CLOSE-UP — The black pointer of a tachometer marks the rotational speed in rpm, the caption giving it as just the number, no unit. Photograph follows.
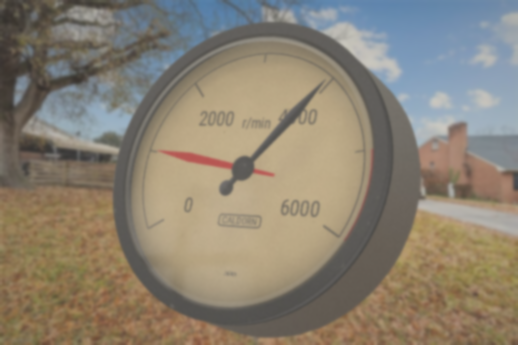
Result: 4000
